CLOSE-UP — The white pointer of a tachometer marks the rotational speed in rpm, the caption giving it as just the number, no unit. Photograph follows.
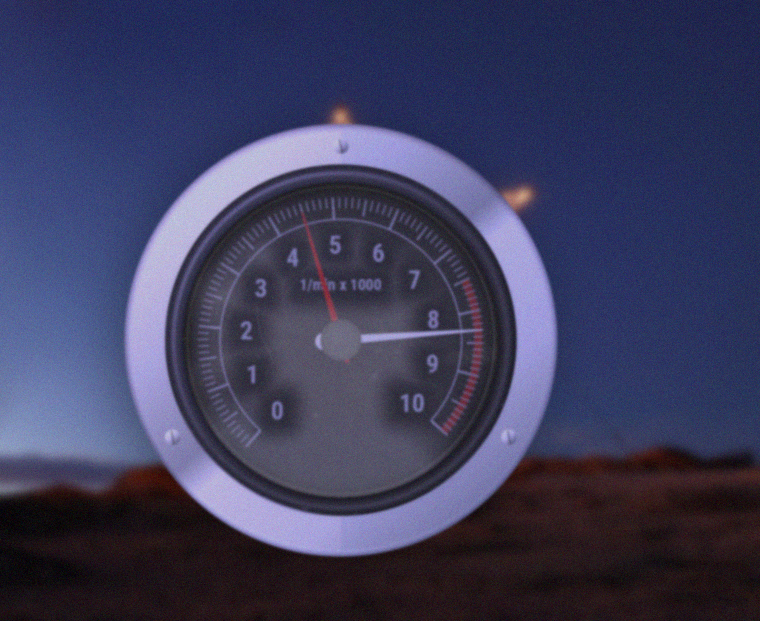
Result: 8300
